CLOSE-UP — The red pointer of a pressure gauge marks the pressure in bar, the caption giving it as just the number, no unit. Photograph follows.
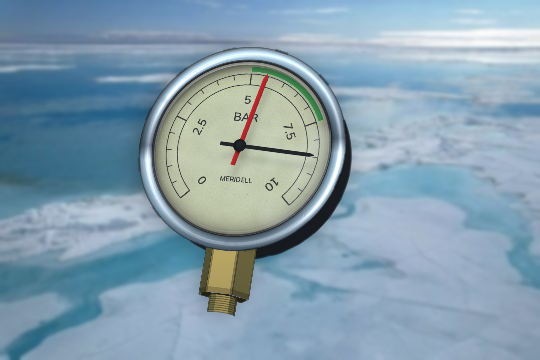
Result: 5.5
